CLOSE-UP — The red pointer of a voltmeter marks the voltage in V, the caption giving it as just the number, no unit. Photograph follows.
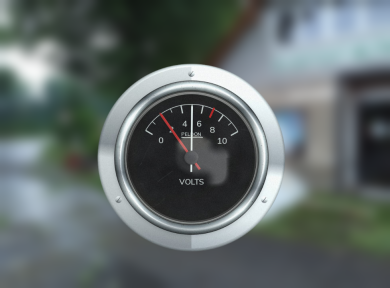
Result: 2
